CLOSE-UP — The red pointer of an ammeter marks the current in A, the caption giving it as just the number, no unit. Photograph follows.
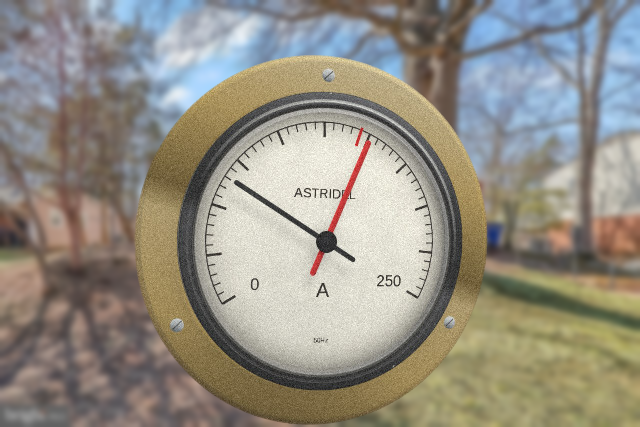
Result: 150
